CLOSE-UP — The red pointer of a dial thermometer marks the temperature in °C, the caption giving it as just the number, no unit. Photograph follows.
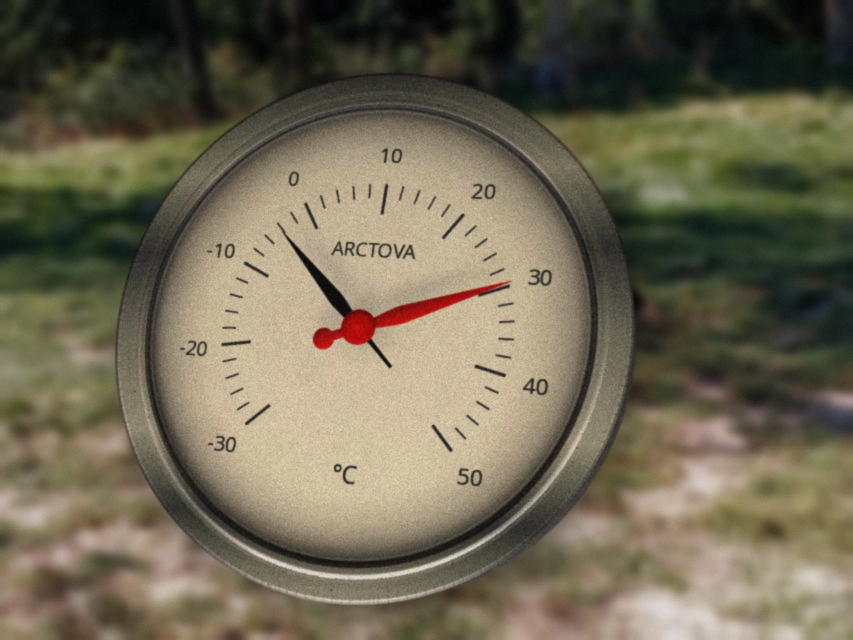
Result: 30
